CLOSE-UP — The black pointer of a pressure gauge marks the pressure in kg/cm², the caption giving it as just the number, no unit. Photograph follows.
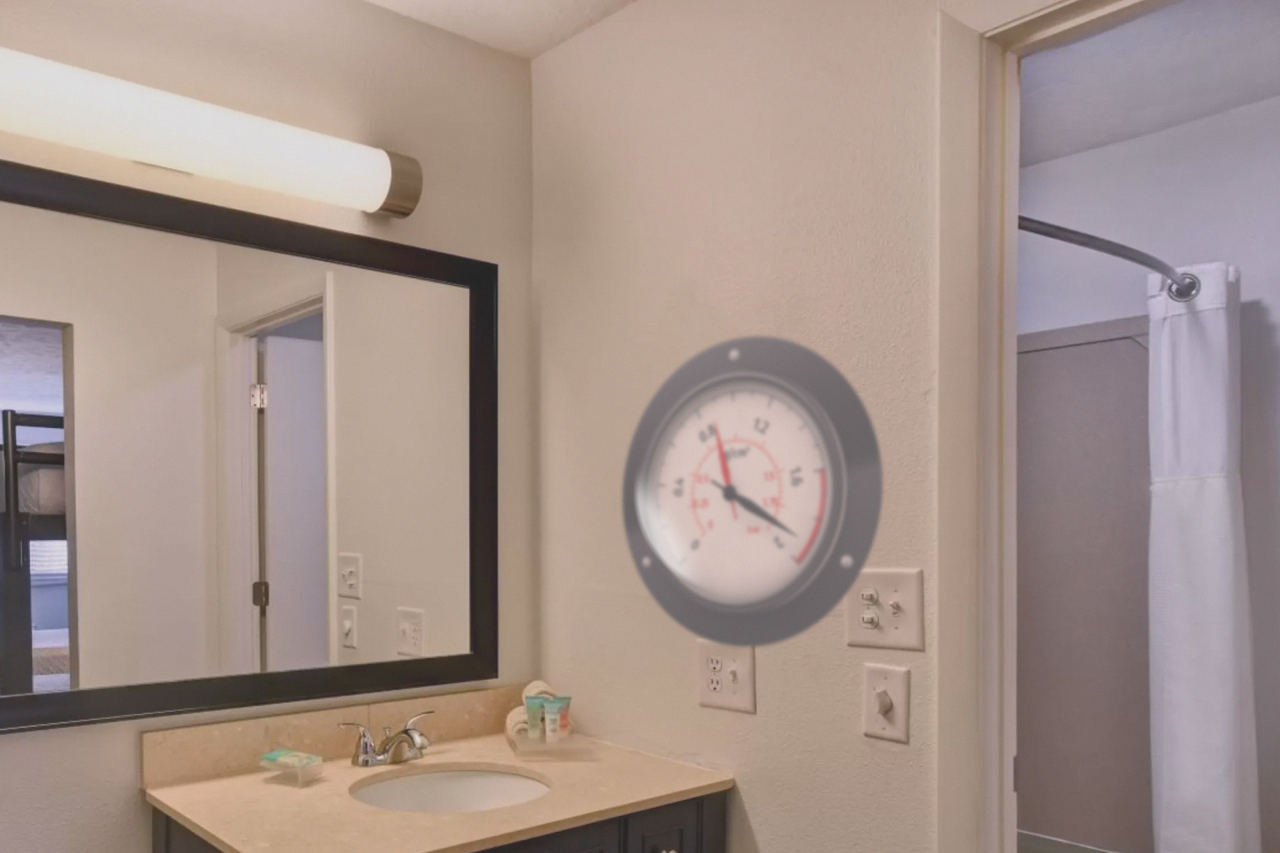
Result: 1.9
